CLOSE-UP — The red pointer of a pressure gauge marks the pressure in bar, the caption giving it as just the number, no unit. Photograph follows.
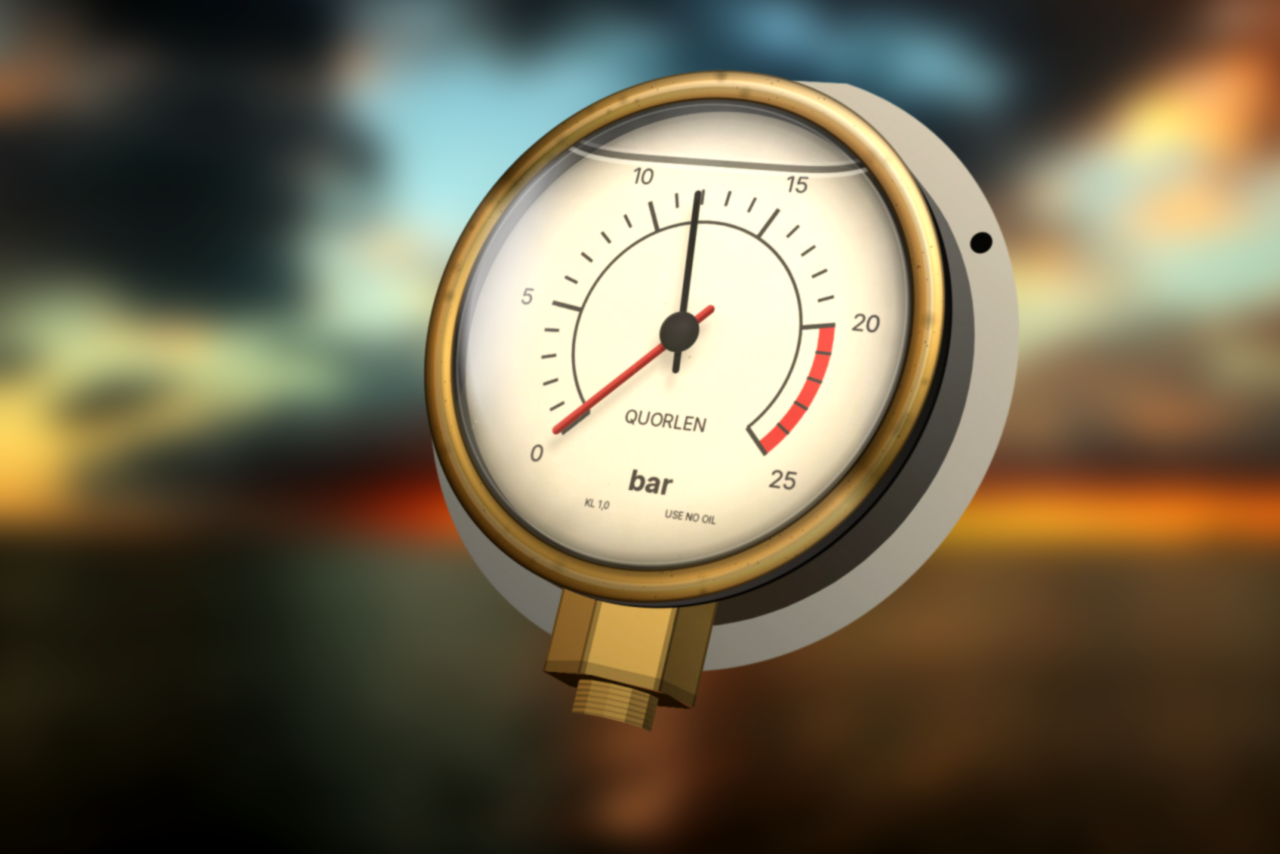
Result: 0
